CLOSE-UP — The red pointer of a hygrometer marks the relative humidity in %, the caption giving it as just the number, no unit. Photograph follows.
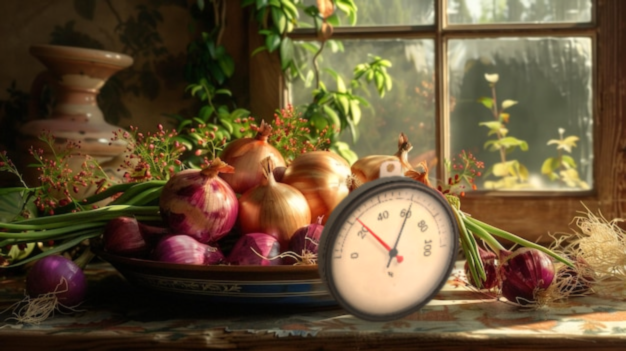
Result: 24
